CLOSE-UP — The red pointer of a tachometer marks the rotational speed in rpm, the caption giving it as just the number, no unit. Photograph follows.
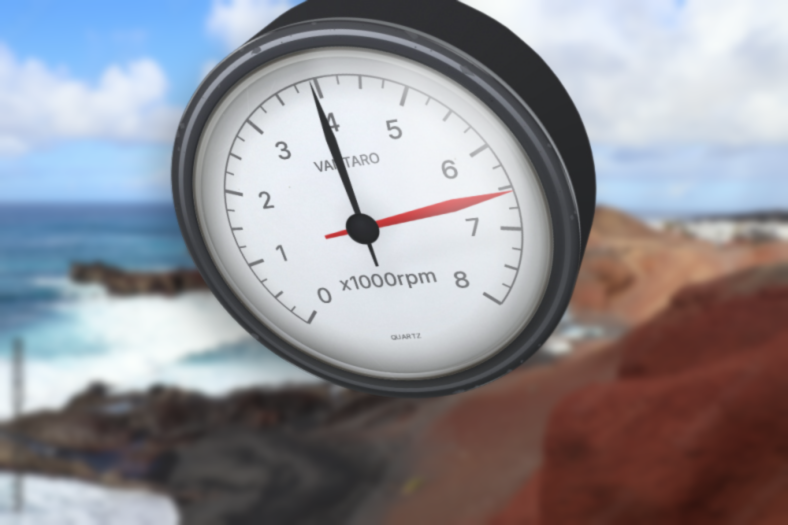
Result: 6500
